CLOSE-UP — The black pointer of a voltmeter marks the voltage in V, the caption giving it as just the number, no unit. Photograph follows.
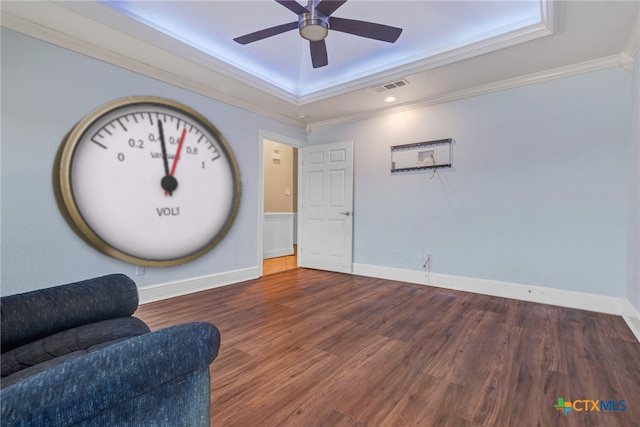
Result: 0.45
